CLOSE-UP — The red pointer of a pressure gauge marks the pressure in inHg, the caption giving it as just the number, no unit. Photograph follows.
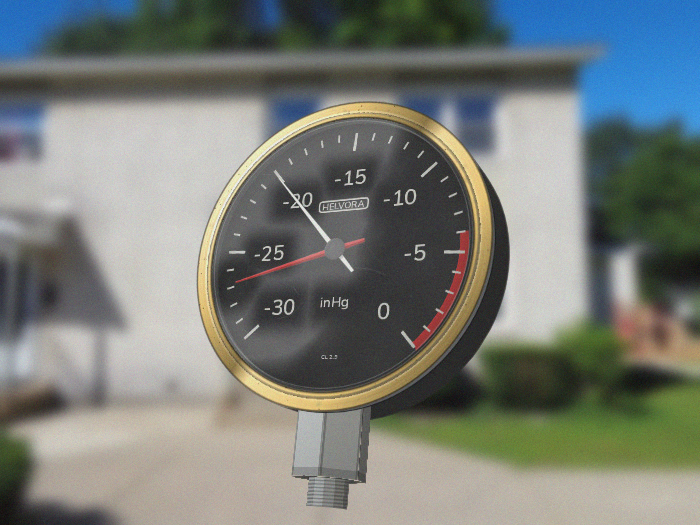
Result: -27
